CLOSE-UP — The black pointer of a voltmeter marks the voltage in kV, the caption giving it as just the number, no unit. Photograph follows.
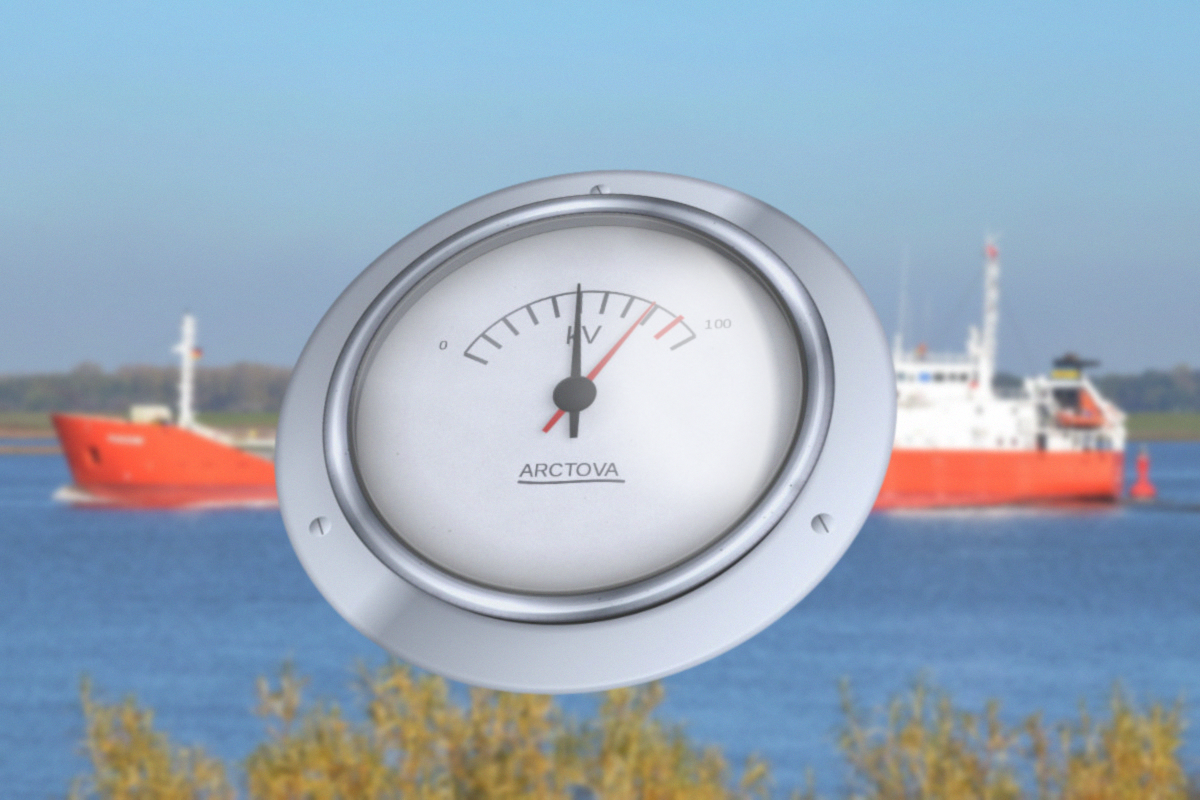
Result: 50
